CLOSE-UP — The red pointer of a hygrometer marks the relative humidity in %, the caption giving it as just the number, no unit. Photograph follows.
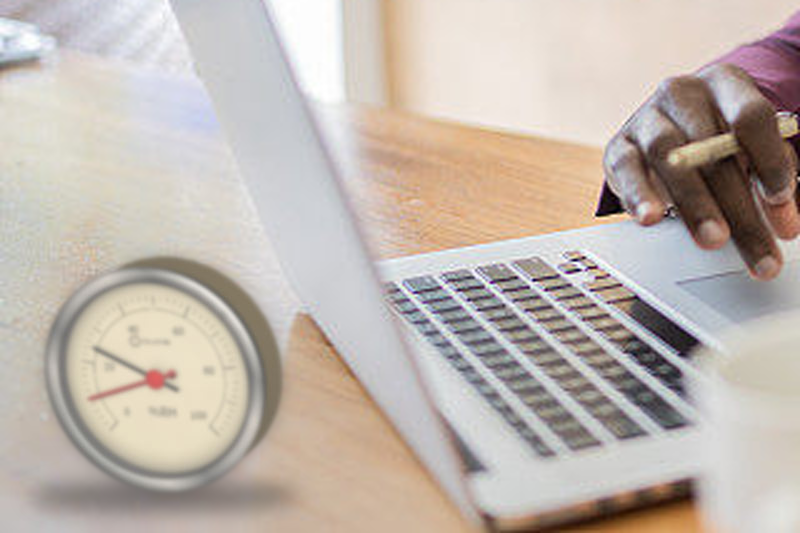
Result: 10
